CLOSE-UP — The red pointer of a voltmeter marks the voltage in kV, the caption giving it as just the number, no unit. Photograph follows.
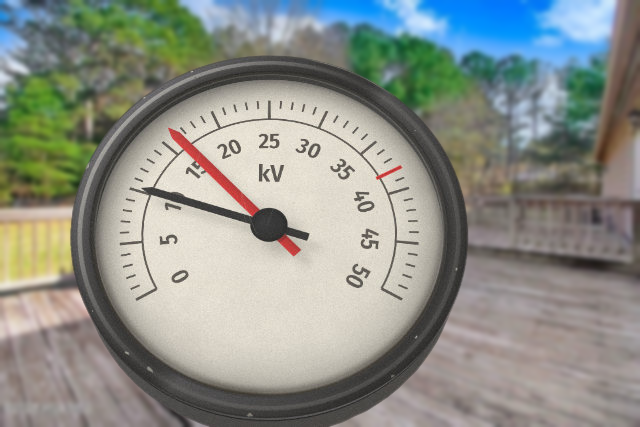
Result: 16
